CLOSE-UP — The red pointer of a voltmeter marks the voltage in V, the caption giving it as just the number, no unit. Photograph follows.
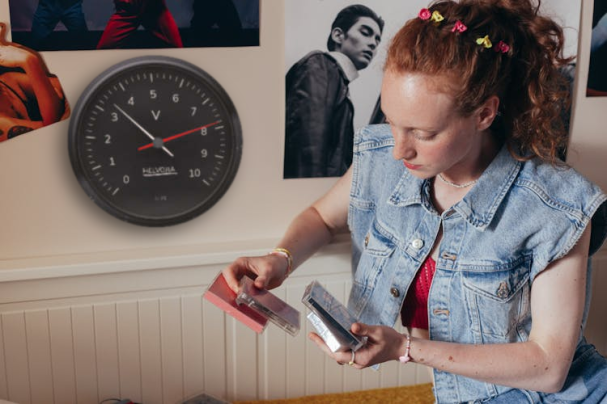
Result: 7.8
